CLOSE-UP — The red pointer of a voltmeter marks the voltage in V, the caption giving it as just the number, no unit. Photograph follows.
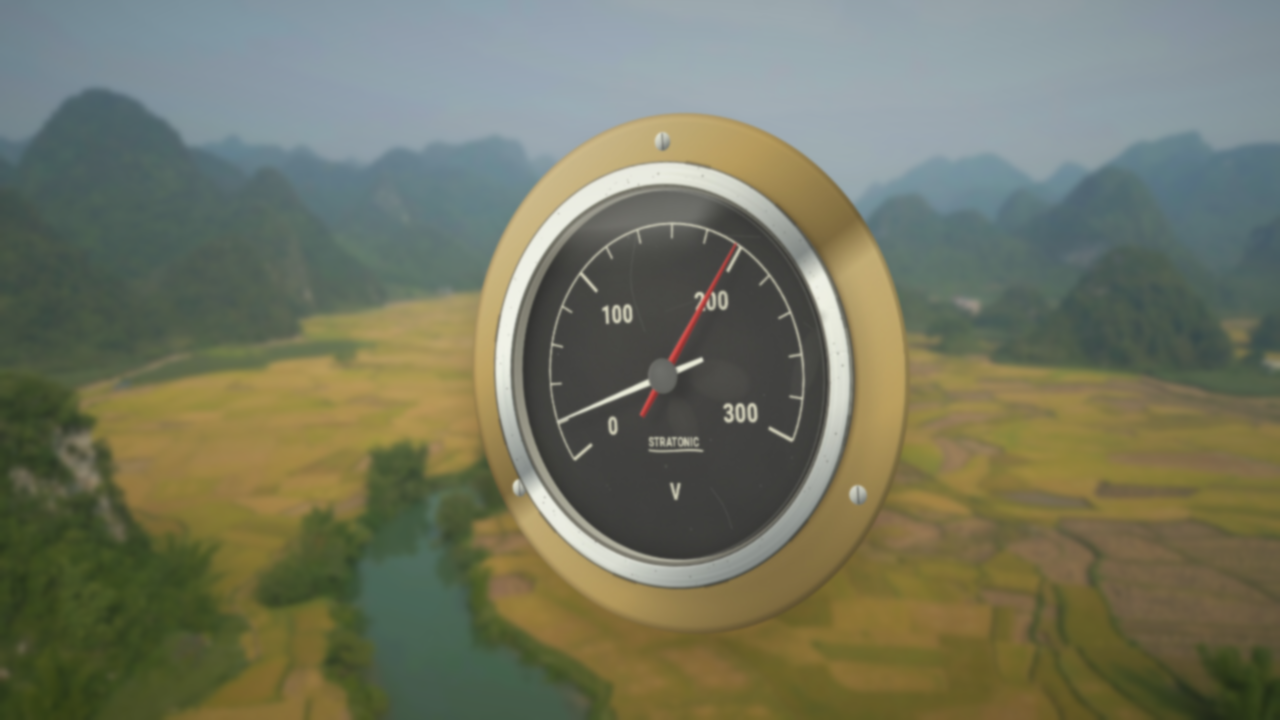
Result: 200
